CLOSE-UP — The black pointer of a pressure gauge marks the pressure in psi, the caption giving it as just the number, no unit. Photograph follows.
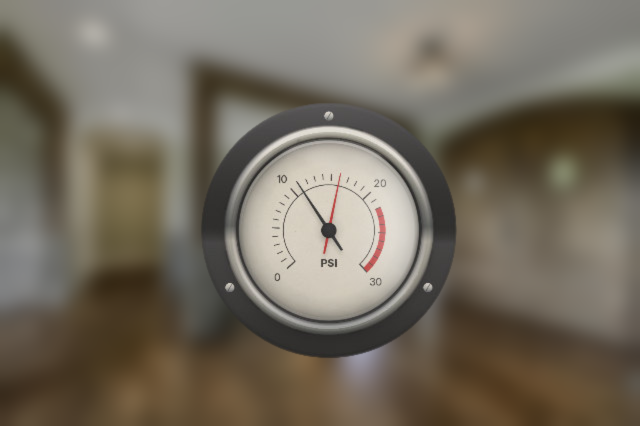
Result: 11
